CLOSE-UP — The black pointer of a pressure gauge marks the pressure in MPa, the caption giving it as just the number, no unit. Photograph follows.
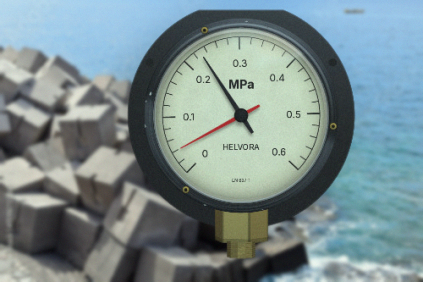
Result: 0.23
